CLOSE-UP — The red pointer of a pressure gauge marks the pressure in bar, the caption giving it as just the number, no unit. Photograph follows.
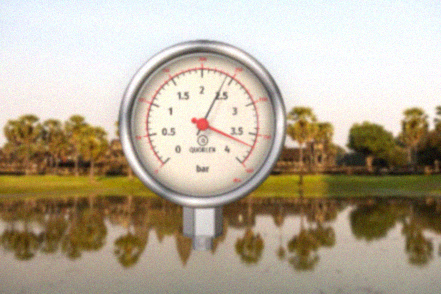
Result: 3.7
